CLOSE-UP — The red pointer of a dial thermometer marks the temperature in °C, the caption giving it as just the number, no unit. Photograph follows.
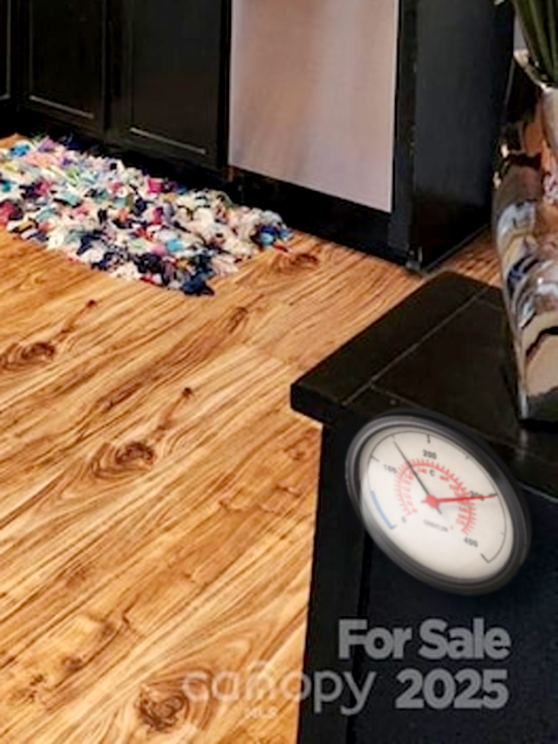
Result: 300
